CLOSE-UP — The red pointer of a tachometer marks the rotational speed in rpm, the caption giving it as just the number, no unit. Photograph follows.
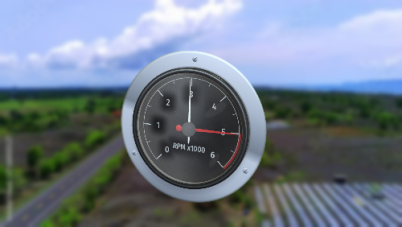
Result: 5000
